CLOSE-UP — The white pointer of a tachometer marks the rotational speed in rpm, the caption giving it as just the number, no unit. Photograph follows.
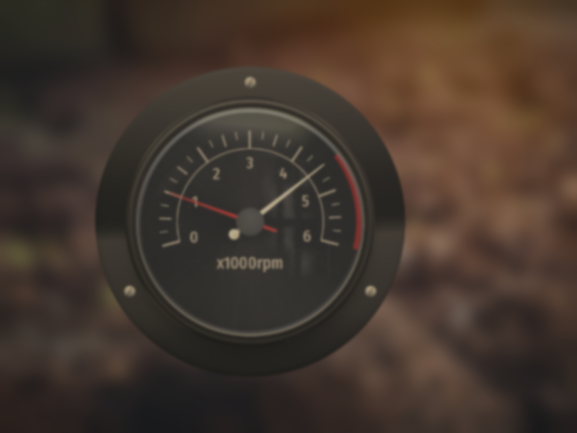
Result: 4500
